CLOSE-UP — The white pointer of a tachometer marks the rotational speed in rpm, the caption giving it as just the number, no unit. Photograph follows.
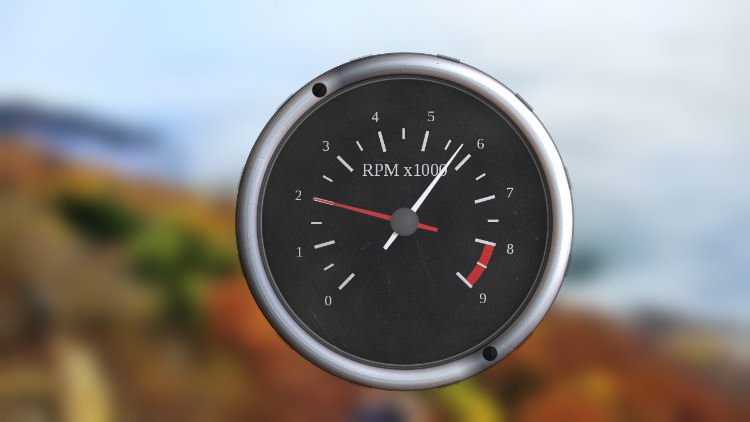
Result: 5750
